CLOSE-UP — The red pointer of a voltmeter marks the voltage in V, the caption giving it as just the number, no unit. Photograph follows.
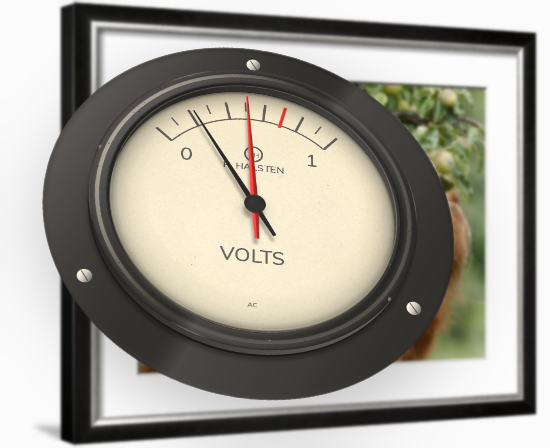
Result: 0.5
